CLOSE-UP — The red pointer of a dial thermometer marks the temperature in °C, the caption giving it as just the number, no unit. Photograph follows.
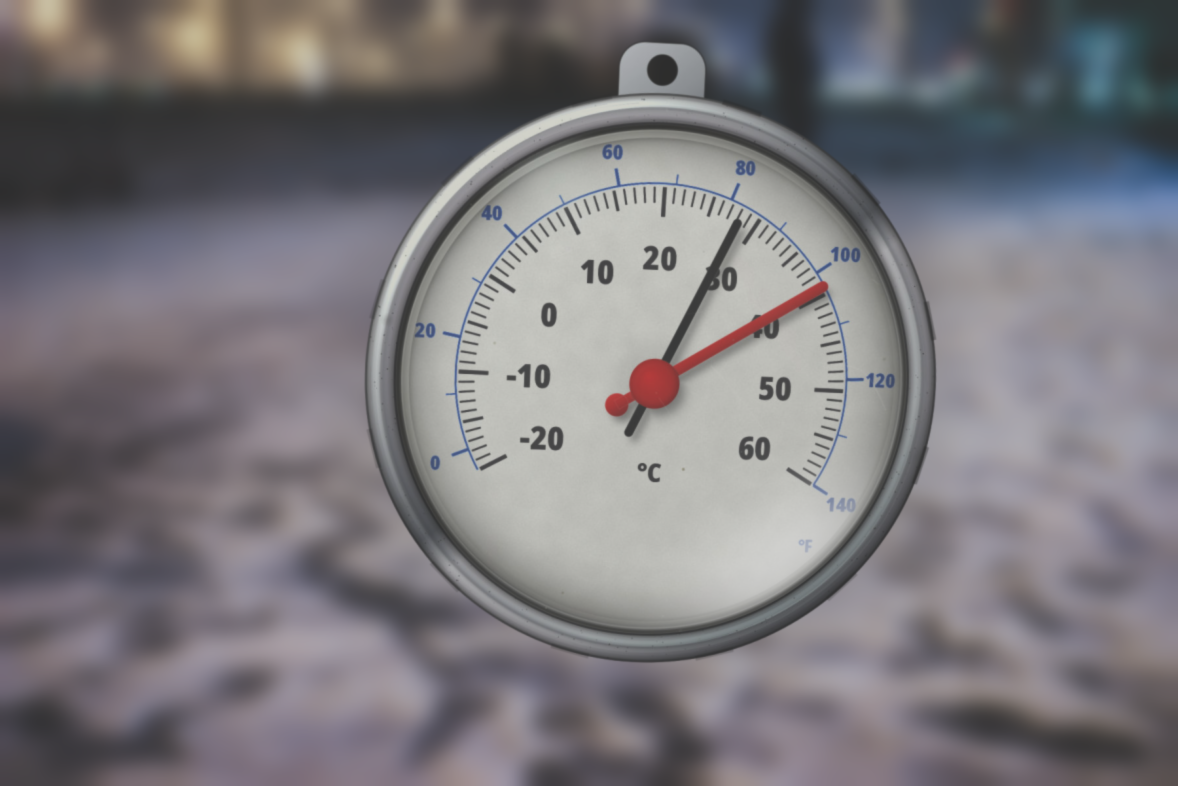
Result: 39
